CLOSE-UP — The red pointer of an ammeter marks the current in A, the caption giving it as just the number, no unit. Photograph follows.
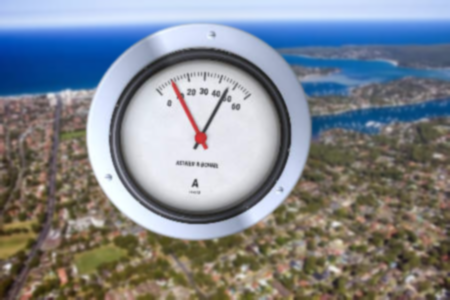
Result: 10
